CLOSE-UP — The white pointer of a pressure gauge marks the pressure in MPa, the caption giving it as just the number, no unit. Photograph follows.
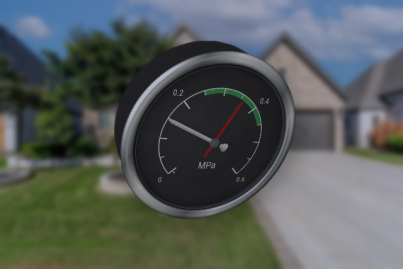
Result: 0.15
